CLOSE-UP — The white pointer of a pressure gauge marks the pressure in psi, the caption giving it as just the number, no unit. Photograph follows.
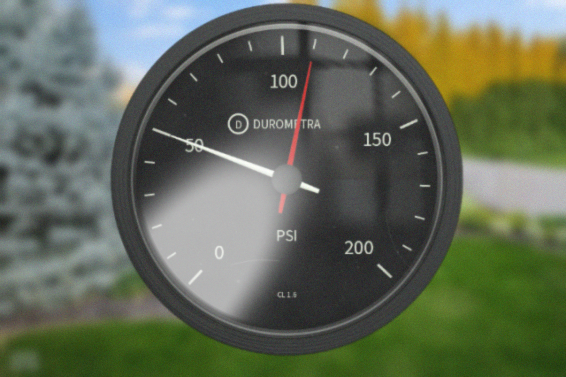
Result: 50
